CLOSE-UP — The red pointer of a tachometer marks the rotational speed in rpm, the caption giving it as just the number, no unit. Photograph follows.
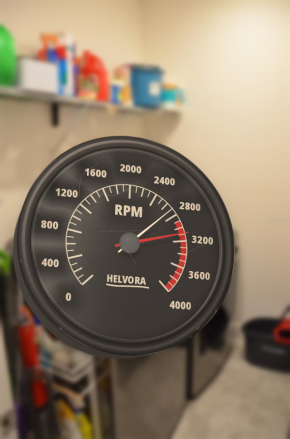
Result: 3100
